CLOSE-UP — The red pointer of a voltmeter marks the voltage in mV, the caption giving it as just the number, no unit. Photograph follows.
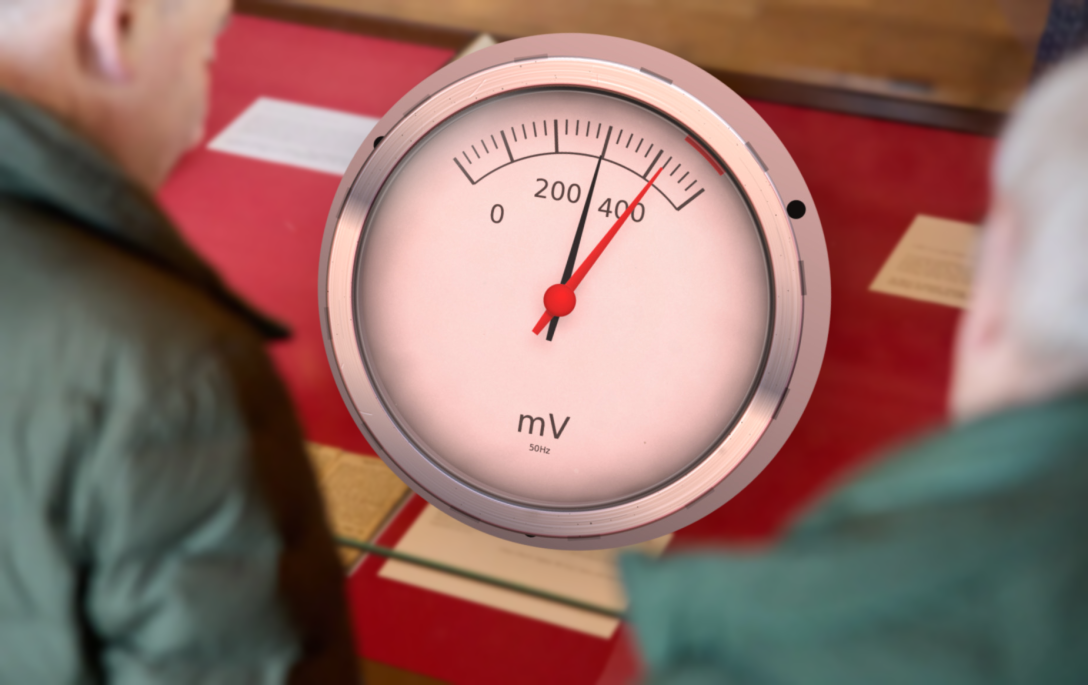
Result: 420
